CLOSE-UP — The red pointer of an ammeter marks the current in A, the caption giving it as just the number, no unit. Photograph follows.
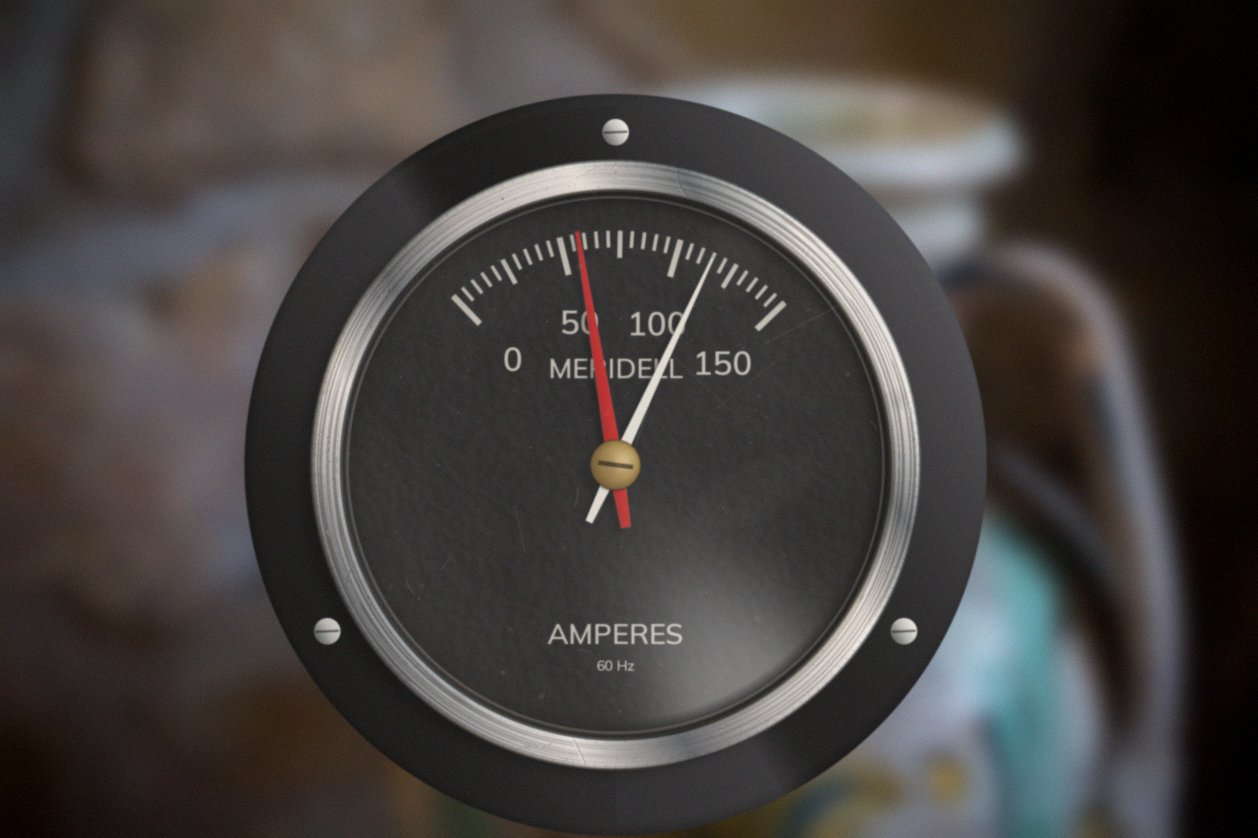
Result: 57.5
